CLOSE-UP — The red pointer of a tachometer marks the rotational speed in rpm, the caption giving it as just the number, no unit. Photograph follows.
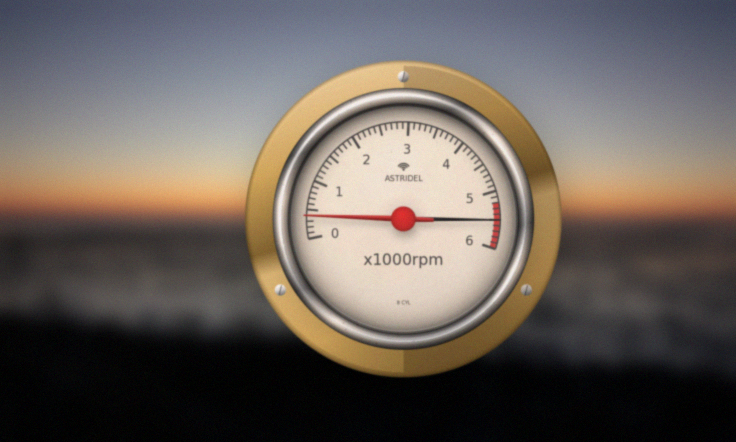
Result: 400
